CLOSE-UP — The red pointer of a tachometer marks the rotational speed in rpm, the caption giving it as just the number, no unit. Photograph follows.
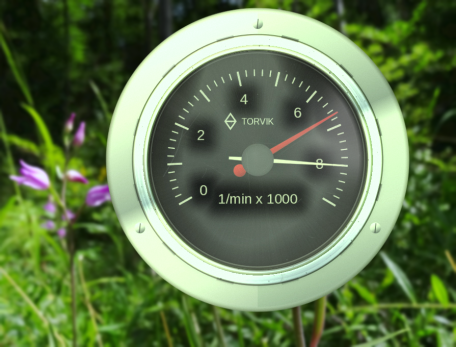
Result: 6700
